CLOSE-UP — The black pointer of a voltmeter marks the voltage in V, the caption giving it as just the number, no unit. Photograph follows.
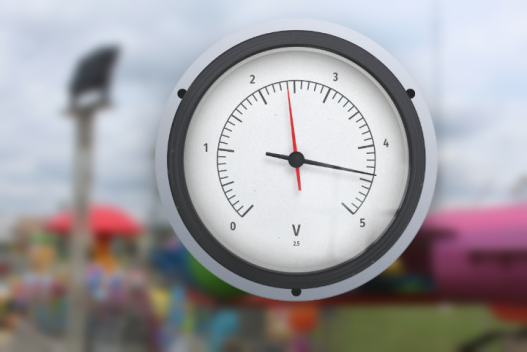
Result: 4.4
